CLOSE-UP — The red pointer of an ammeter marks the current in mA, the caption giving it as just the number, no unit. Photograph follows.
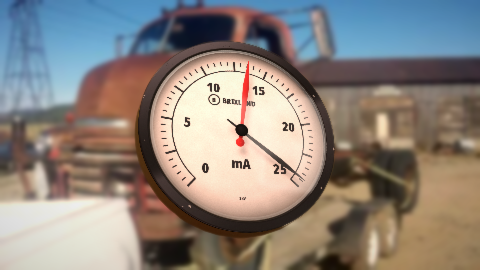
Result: 13.5
